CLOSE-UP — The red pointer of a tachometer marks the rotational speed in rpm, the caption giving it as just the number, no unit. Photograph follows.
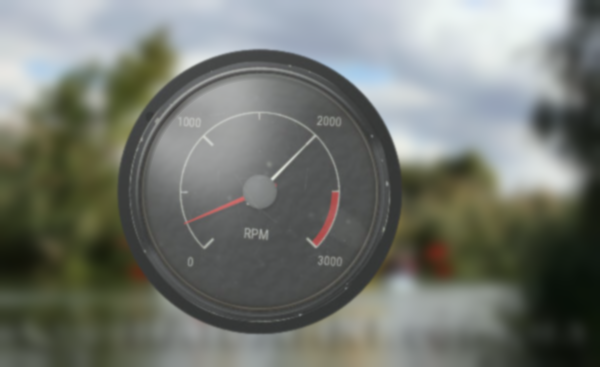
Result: 250
